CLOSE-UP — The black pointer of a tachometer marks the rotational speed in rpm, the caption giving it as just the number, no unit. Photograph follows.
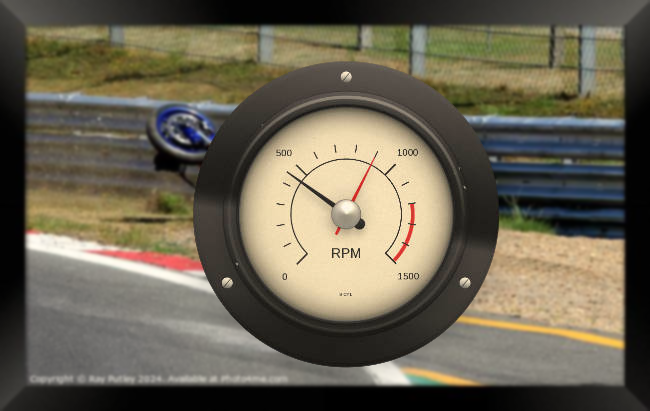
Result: 450
